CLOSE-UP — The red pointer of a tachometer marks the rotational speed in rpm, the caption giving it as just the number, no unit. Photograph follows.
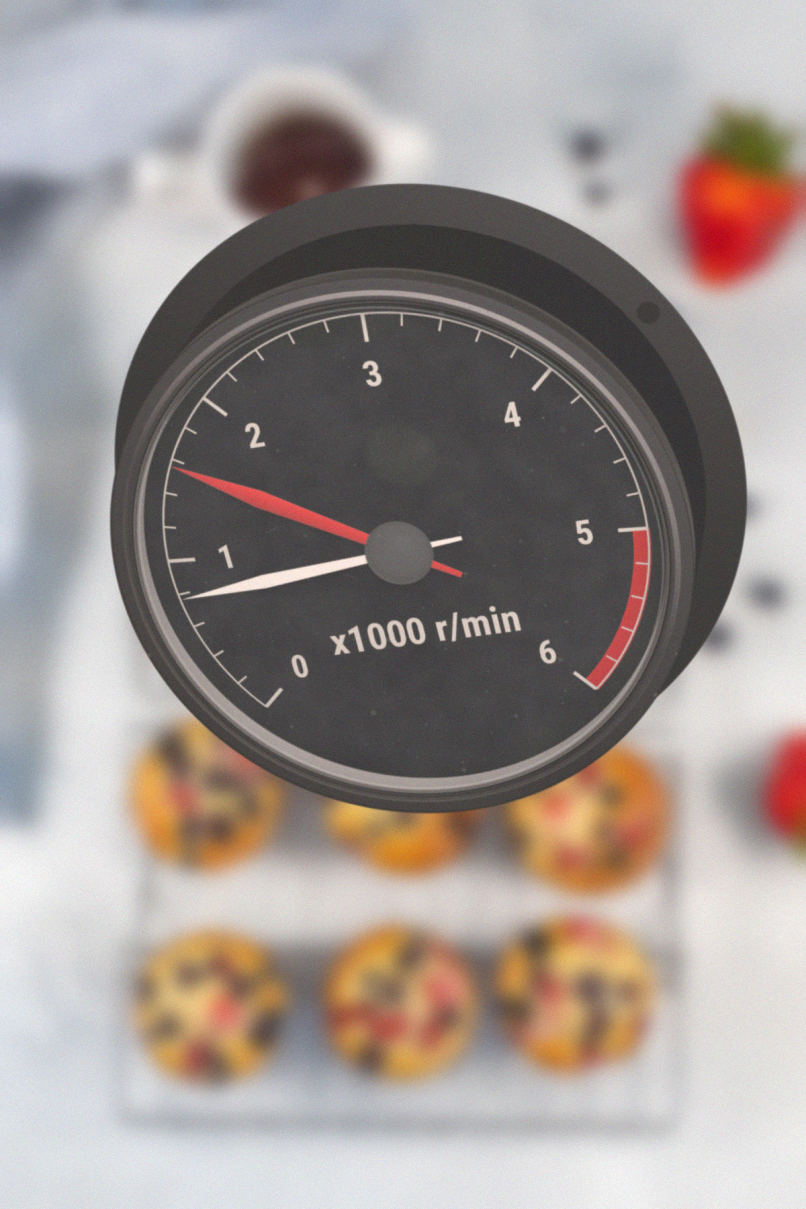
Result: 1600
